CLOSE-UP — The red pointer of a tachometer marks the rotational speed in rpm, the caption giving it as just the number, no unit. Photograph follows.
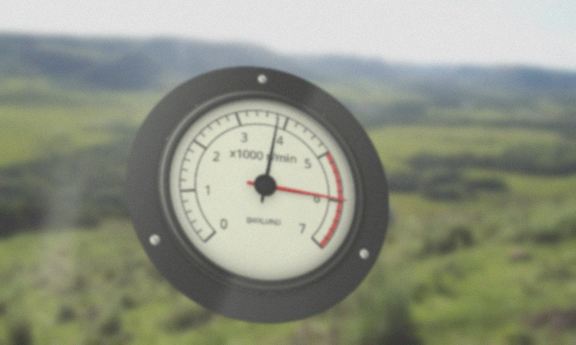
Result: 6000
